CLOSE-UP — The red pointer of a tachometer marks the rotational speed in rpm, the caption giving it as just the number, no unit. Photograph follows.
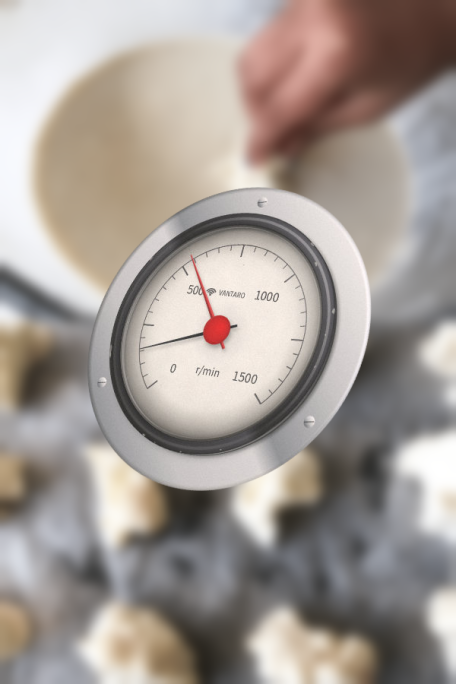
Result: 550
